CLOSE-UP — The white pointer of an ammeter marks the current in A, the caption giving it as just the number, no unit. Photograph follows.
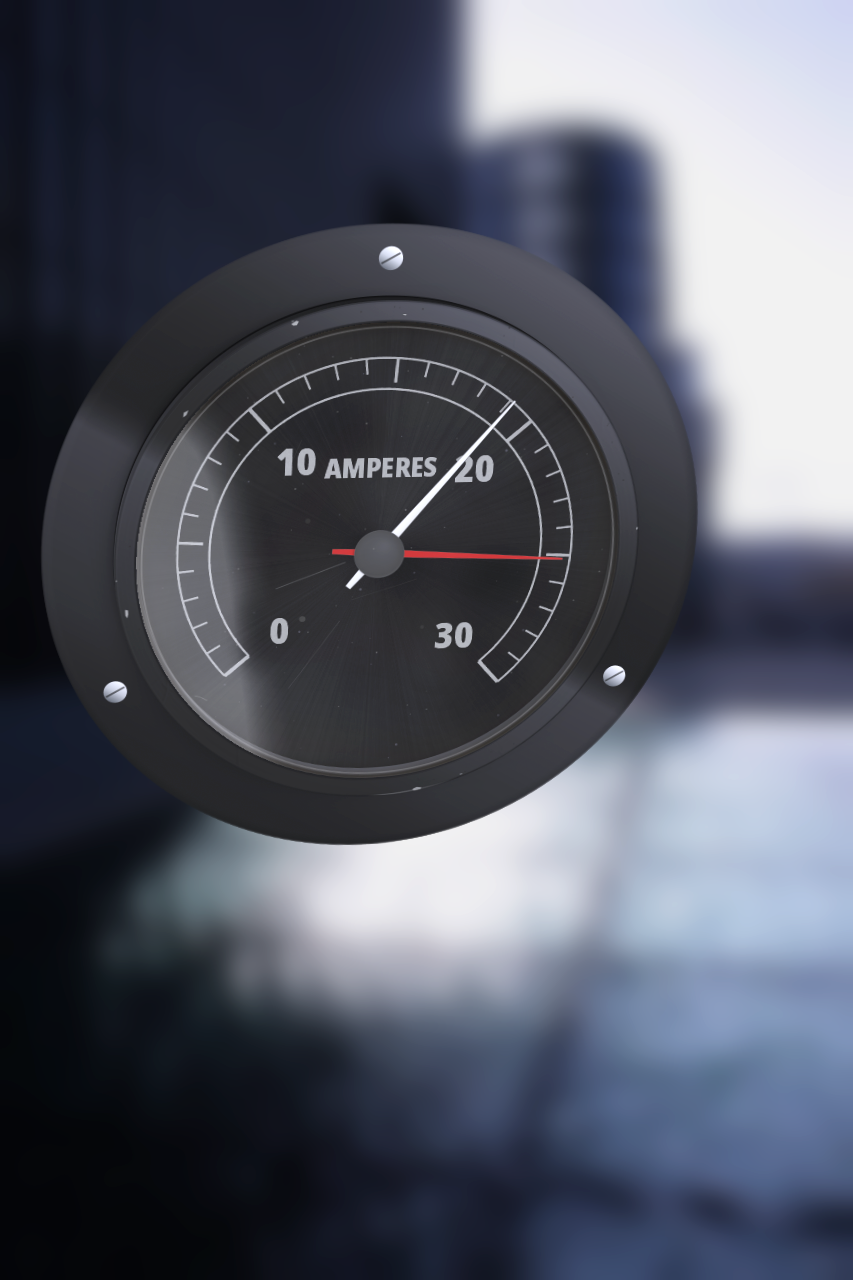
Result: 19
